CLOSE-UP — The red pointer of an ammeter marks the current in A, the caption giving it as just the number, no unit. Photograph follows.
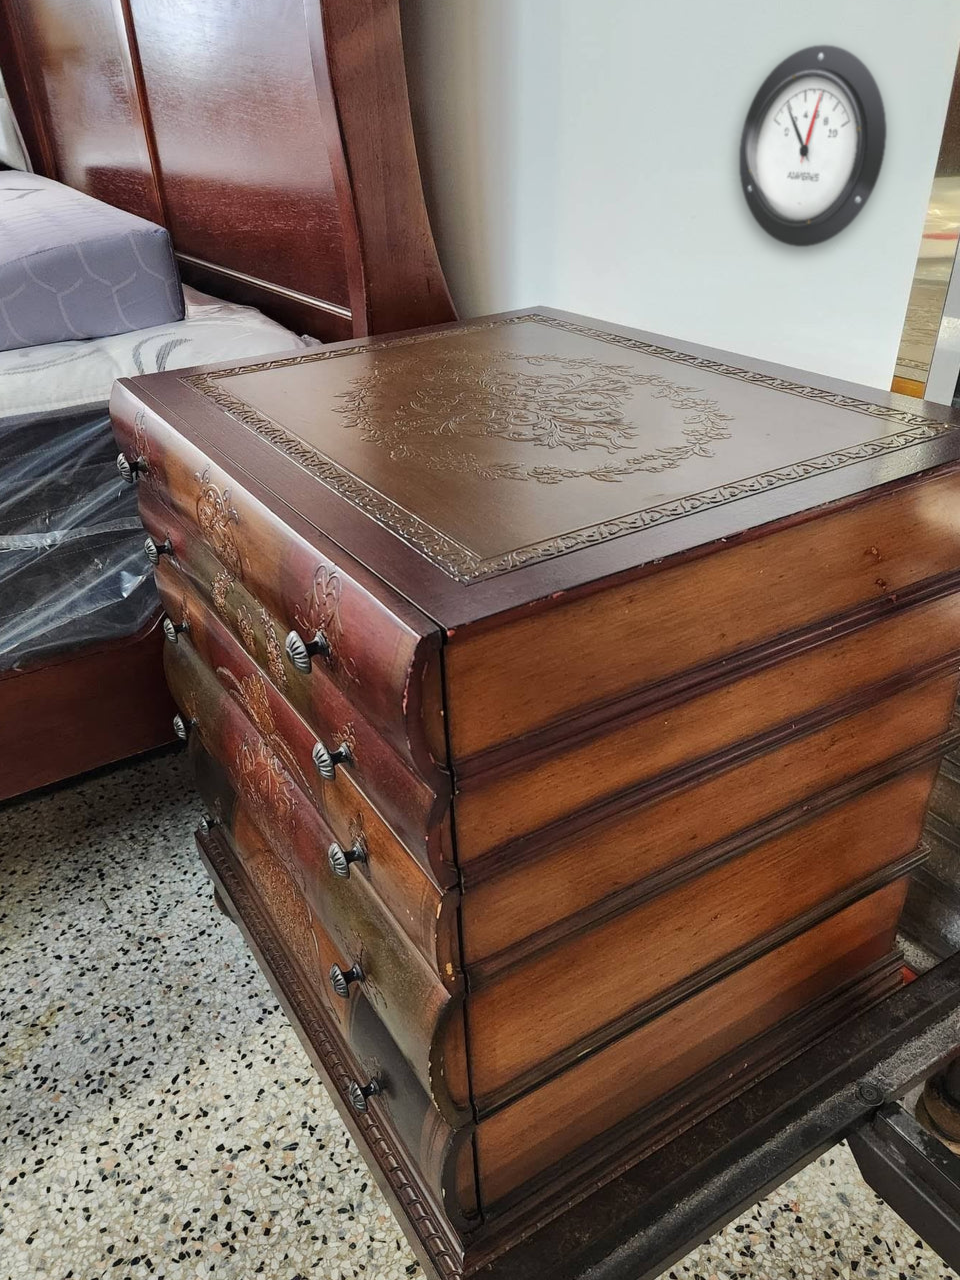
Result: 6
